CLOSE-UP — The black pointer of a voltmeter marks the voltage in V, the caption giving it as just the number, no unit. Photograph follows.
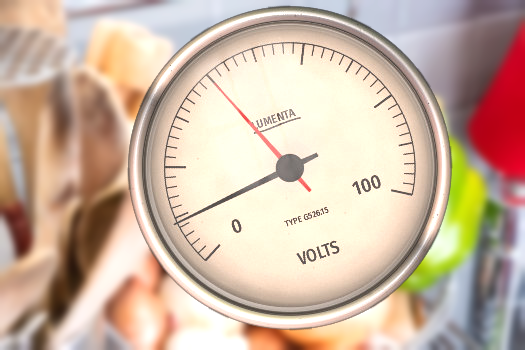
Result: 9
